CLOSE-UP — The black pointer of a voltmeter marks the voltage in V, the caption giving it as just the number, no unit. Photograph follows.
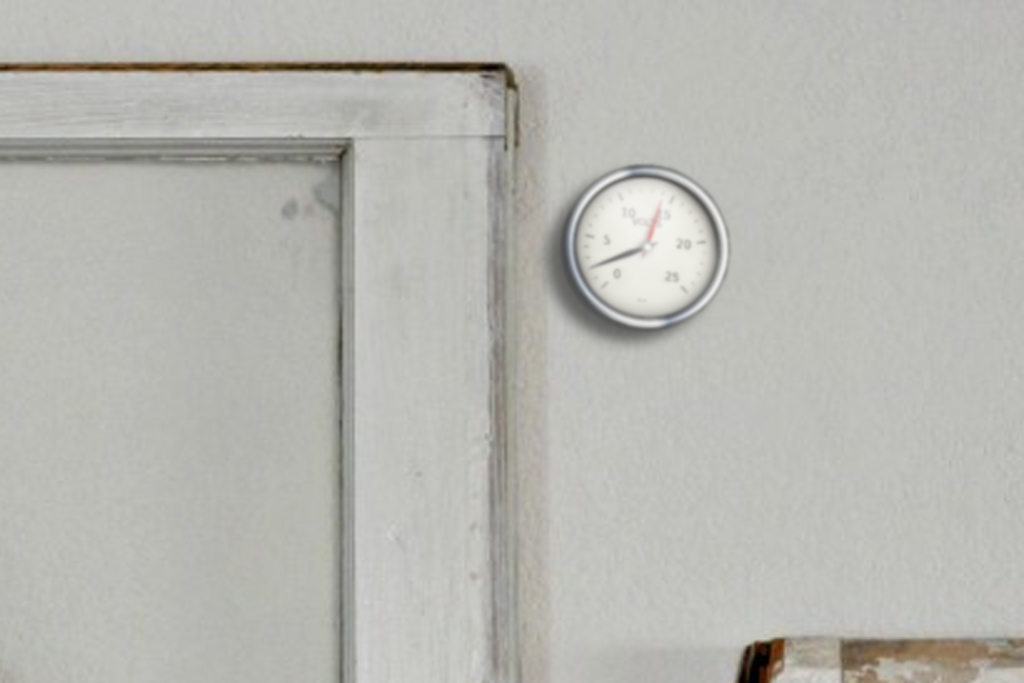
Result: 2
